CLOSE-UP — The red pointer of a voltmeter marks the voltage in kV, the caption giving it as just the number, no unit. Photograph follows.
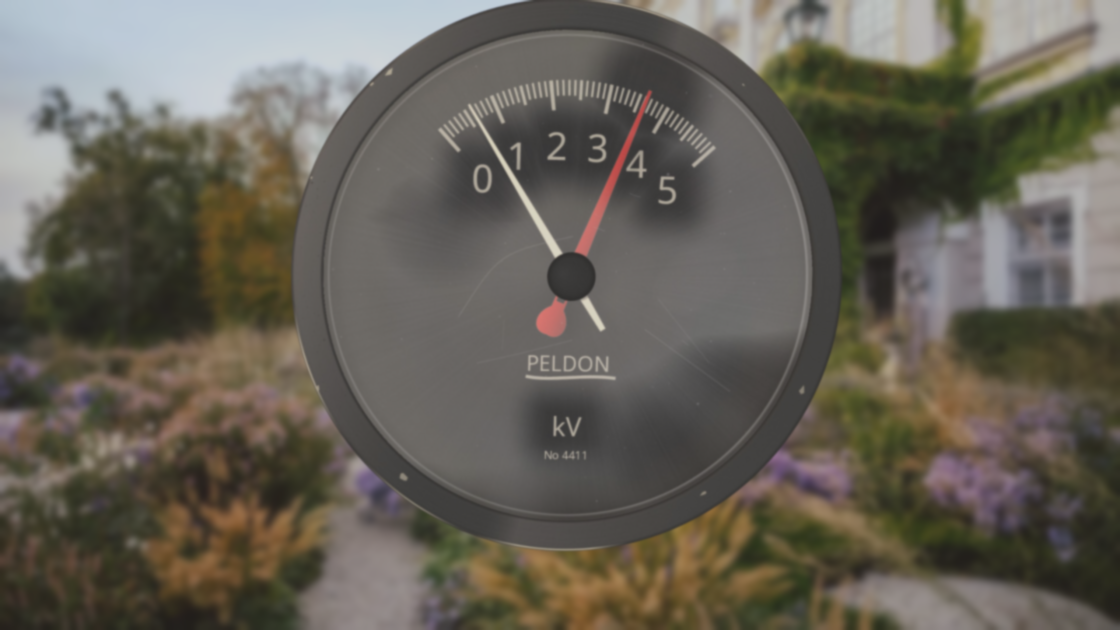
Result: 3.6
